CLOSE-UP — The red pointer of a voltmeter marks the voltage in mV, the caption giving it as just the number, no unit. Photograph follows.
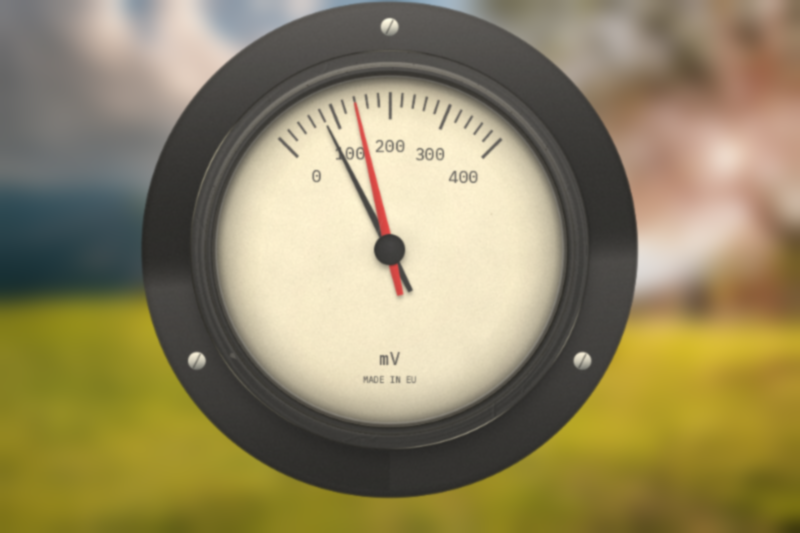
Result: 140
